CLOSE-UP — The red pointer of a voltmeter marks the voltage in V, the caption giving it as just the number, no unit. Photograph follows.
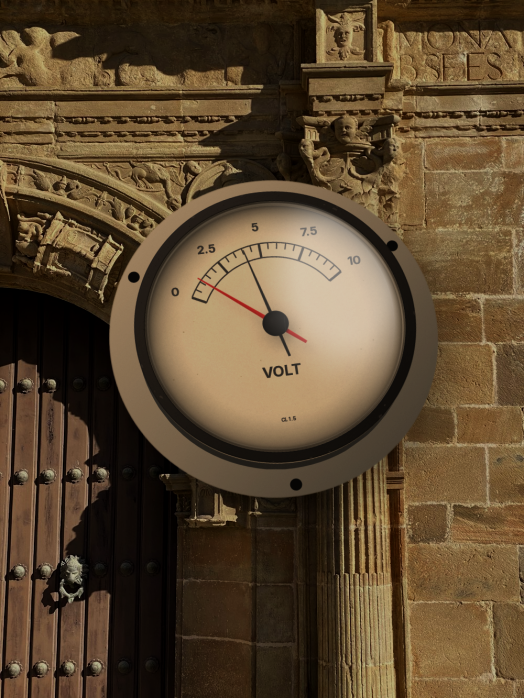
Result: 1
